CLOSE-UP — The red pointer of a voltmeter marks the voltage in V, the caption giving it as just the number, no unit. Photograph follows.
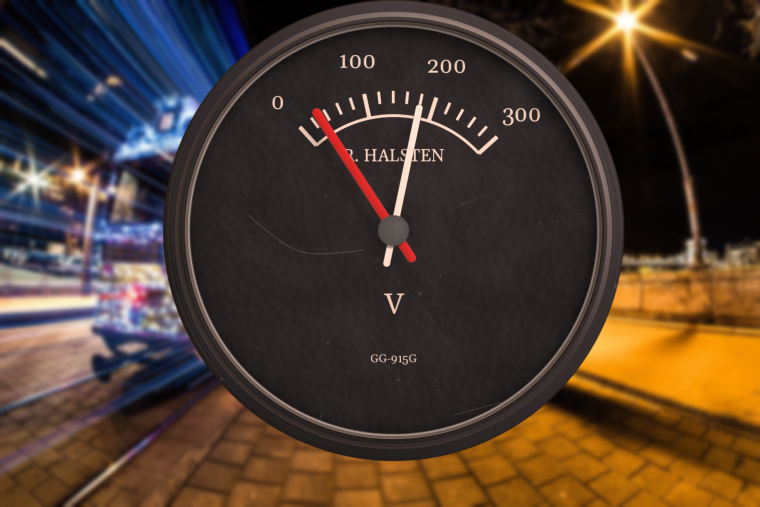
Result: 30
